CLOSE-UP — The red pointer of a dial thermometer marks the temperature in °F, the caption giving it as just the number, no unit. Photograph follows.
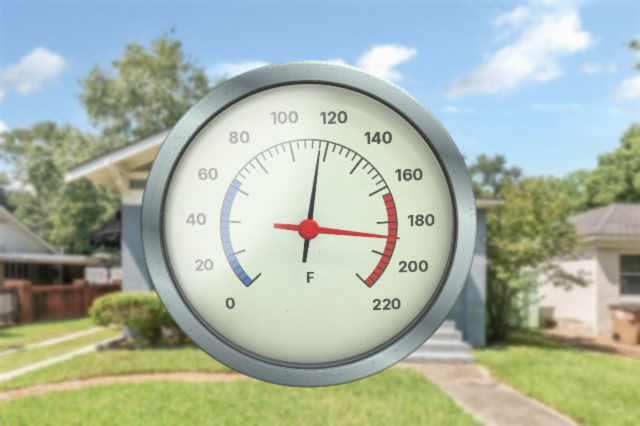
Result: 188
